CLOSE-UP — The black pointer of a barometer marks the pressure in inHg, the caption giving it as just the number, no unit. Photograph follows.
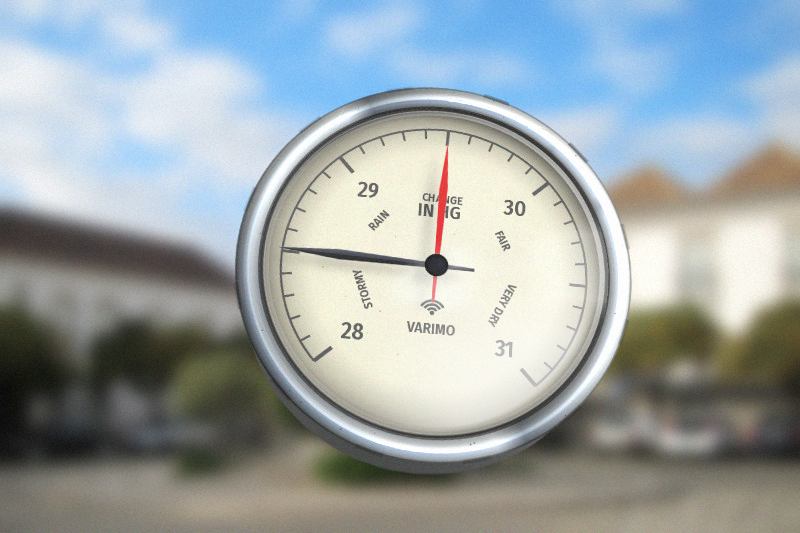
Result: 28.5
